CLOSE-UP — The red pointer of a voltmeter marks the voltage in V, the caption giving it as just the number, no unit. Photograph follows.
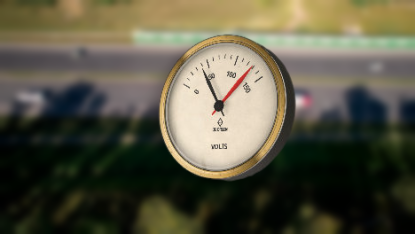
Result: 130
